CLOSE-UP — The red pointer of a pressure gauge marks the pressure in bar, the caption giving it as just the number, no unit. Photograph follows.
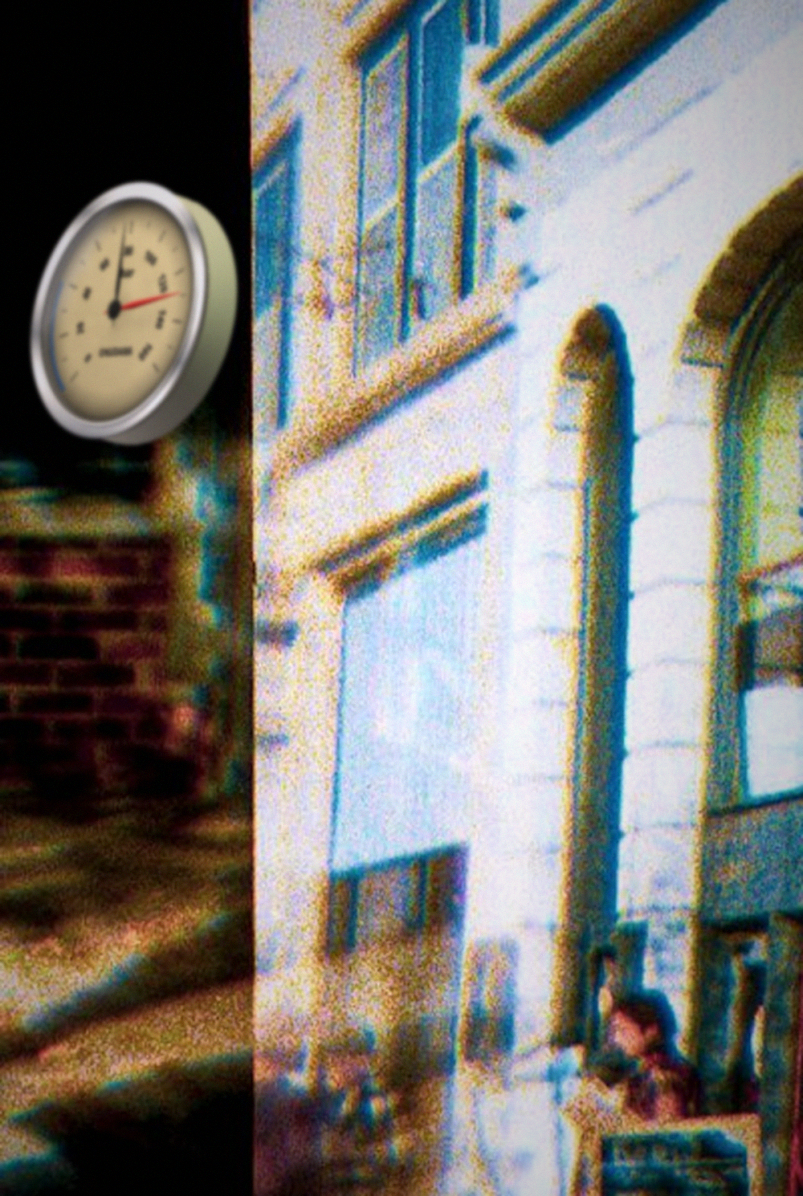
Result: 130
